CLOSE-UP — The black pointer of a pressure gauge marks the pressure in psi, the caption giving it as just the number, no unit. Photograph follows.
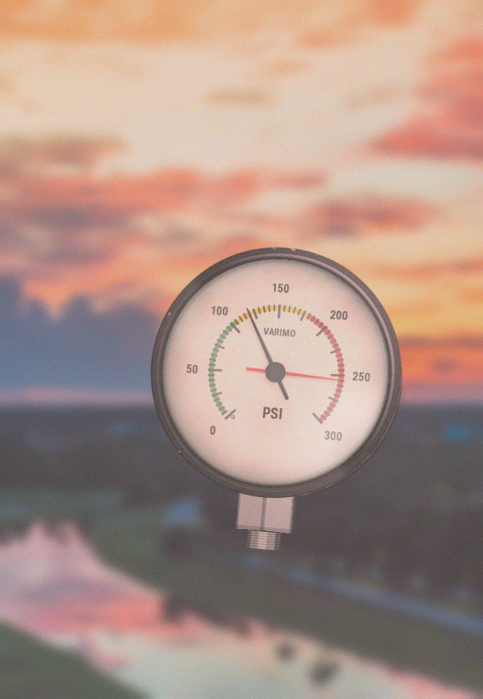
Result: 120
